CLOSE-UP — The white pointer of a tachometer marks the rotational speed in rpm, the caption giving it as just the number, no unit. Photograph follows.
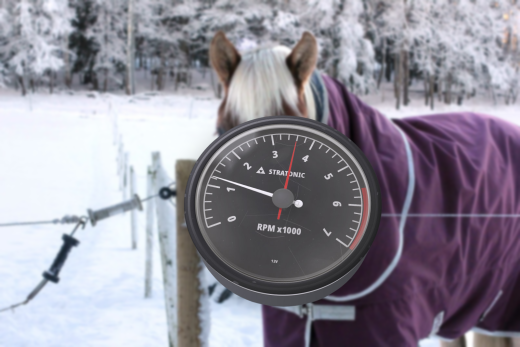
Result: 1200
